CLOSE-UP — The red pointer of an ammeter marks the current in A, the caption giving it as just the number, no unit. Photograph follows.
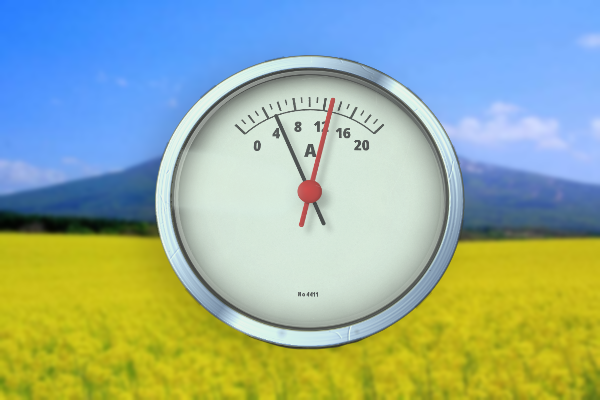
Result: 13
